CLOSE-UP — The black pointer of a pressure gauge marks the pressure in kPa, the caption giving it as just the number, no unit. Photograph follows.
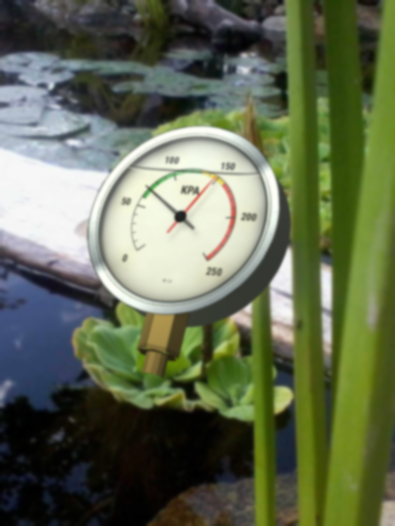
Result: 70
